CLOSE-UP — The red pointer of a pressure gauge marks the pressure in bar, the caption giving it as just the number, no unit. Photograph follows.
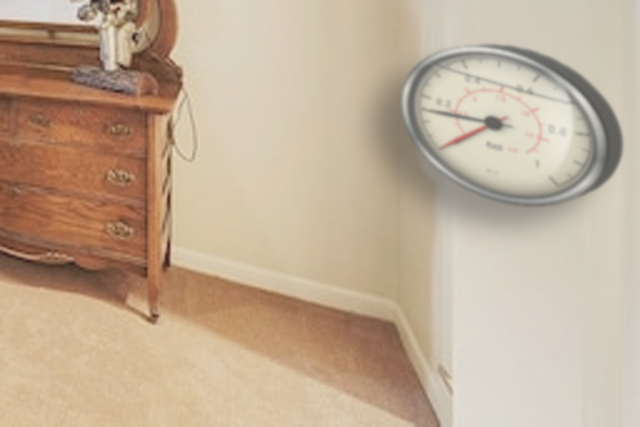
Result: 0
